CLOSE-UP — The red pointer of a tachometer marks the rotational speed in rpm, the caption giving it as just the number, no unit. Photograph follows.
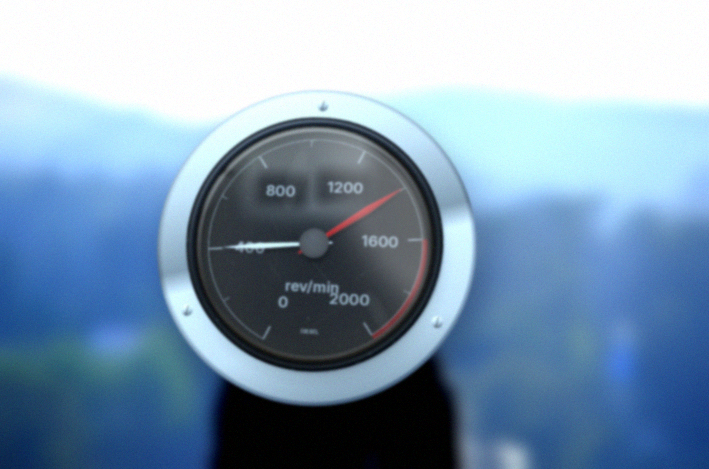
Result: 1400
